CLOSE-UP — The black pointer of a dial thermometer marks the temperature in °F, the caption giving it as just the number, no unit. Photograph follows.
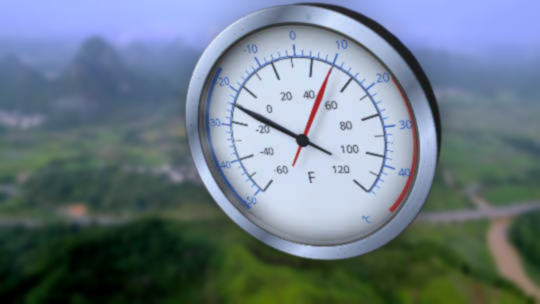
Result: -10
